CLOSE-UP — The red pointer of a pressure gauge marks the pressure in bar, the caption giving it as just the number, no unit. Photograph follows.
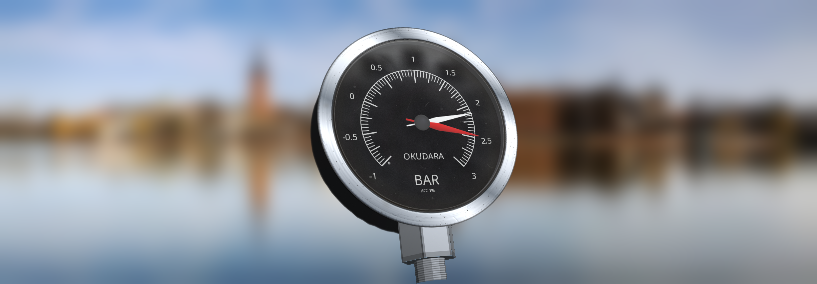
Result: 2.5
